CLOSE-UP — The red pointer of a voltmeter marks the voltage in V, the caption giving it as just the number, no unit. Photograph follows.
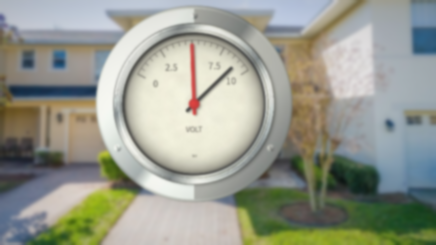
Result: 5
